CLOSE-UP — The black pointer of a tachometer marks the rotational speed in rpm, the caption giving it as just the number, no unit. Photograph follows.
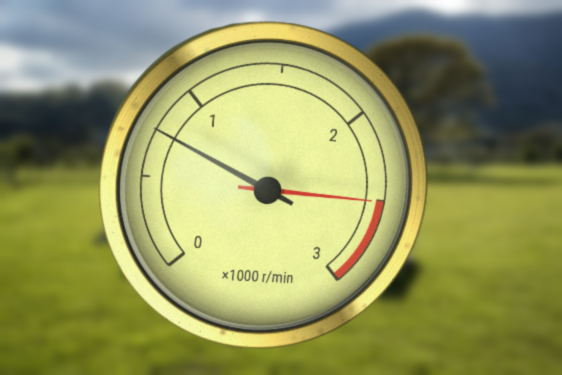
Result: 750
